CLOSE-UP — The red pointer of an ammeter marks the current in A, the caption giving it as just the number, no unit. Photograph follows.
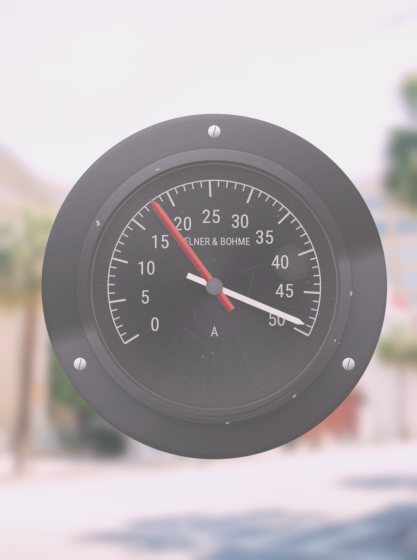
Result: 18
